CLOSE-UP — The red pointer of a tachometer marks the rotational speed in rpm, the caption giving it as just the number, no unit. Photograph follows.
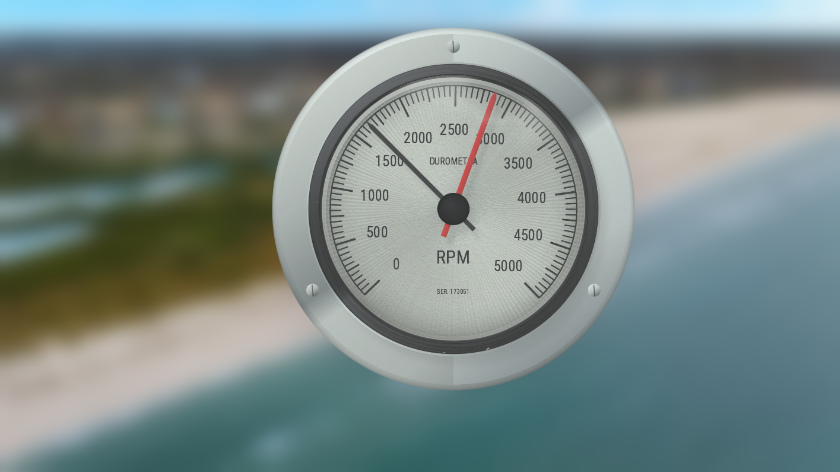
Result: 2850
